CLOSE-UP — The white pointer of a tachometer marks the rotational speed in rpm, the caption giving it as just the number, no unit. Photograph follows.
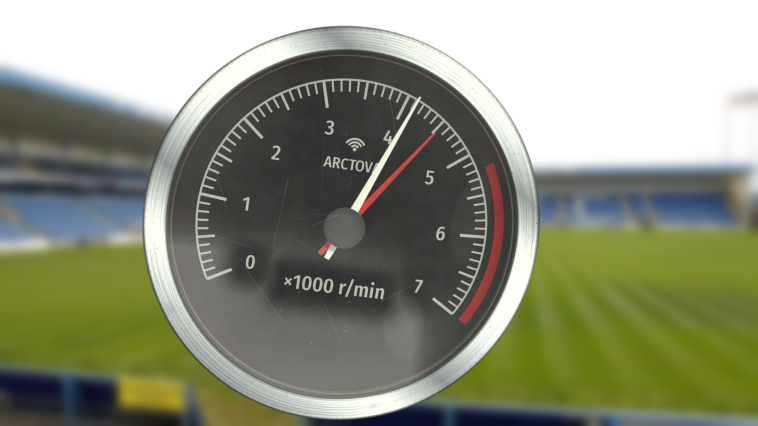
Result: 4100
